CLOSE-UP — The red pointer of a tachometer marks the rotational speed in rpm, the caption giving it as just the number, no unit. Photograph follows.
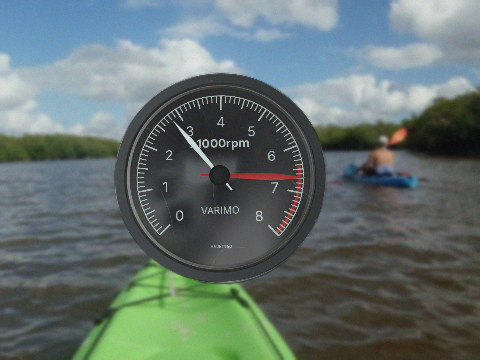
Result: 6700
